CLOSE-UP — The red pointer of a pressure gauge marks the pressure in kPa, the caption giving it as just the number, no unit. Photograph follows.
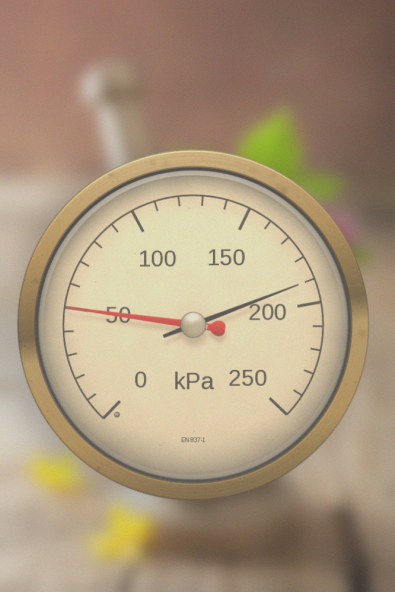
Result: 50
